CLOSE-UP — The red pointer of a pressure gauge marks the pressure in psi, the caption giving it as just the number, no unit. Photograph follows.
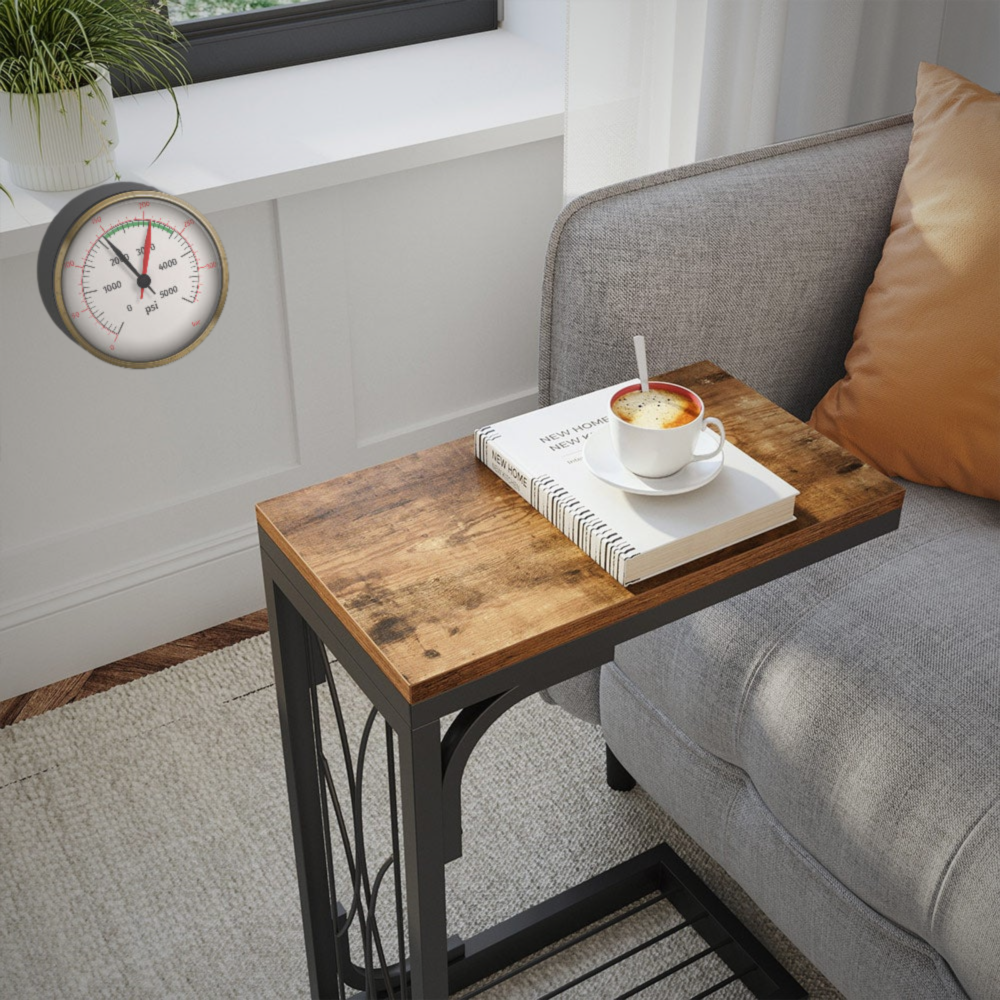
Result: 3000
